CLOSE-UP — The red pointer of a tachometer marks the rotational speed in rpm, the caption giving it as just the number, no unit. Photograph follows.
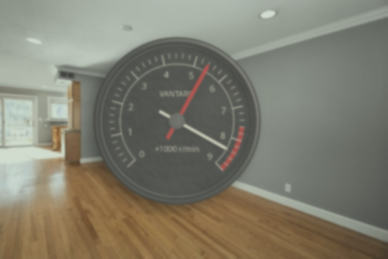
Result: 5400
